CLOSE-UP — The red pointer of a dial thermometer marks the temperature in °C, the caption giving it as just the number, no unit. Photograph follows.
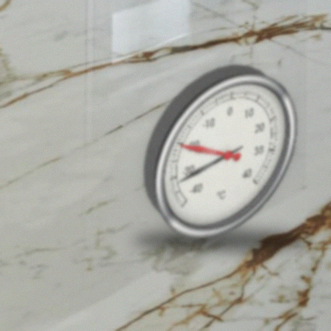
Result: -20
